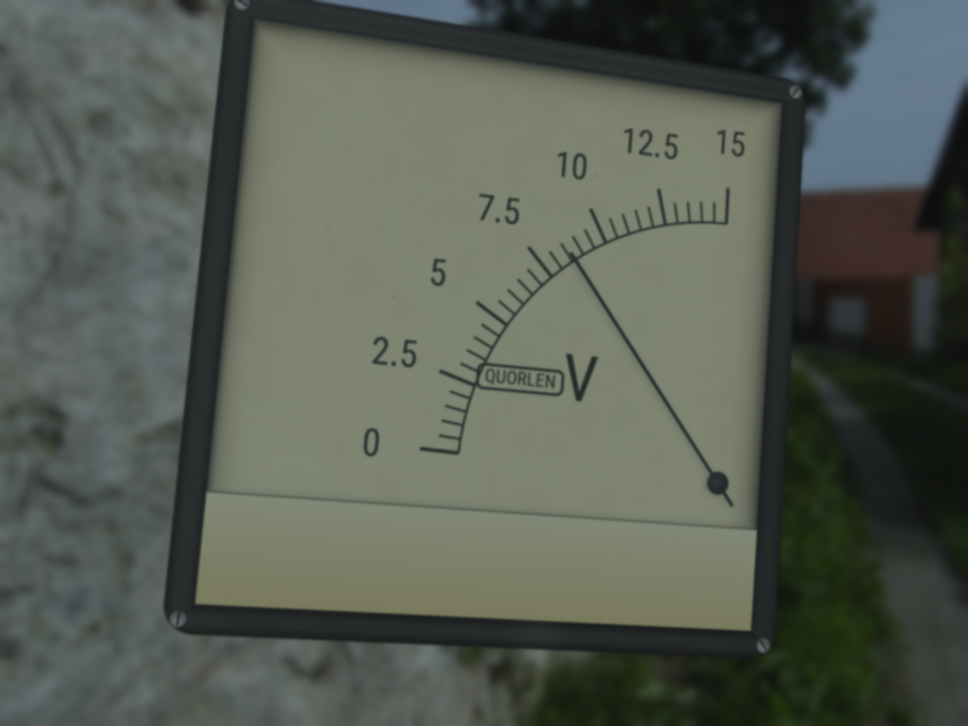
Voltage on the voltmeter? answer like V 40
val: V 8.5
